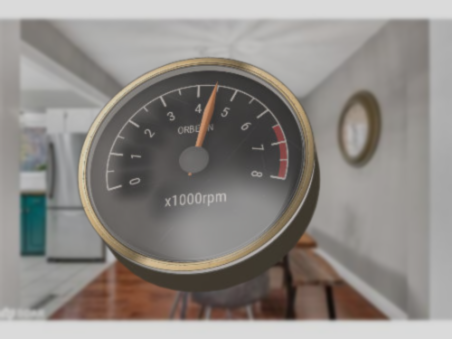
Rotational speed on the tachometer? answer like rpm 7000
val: rpm 4500
